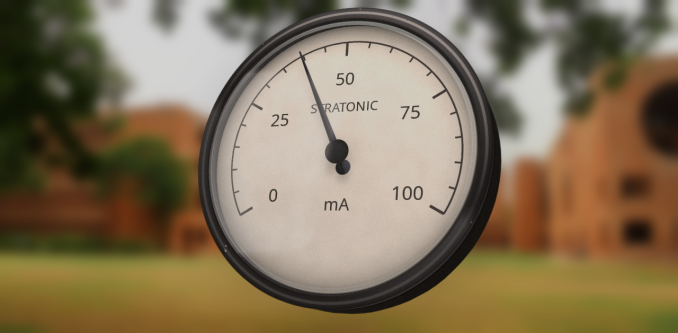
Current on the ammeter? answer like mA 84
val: mA 40
